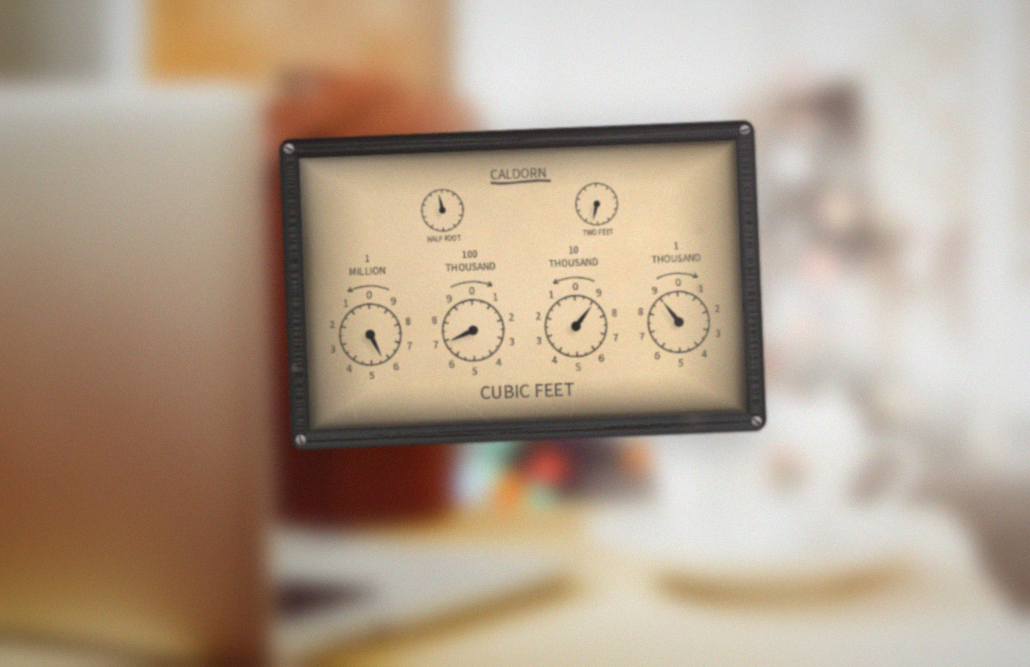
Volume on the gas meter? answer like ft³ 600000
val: ft³ 568900
